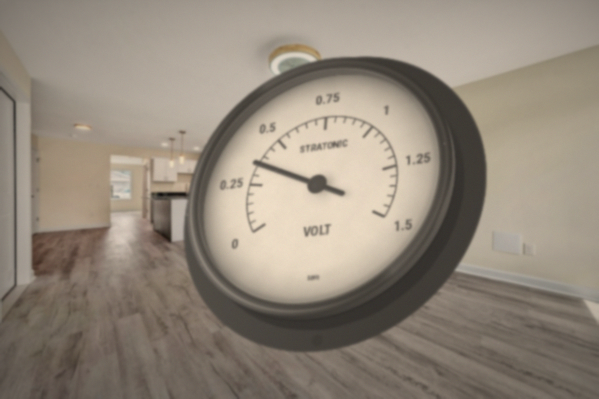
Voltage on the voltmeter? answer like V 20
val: V 0.35
